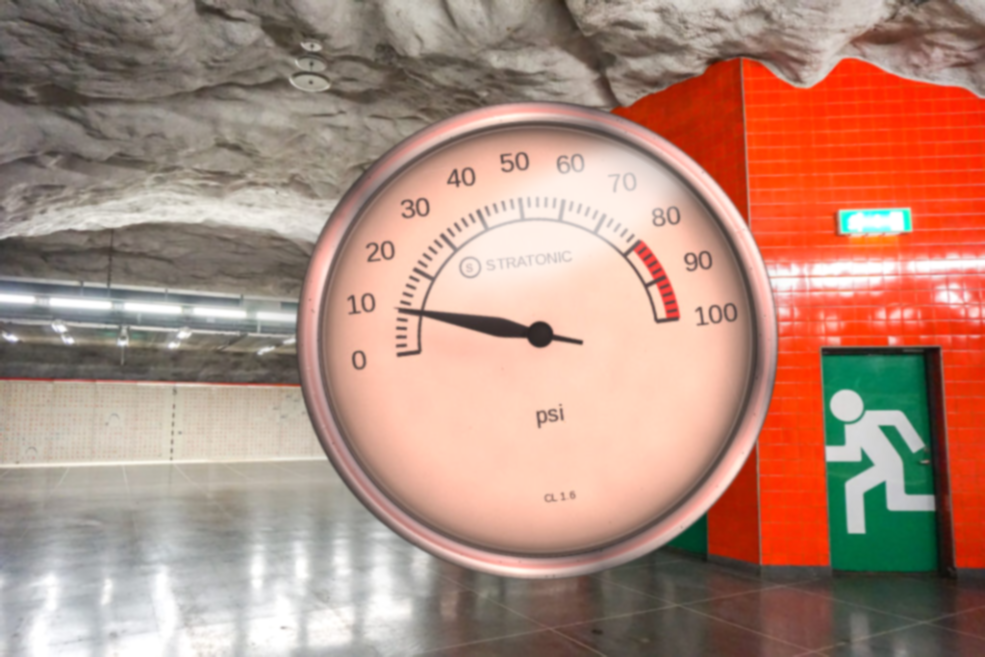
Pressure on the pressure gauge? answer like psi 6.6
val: psi 10
